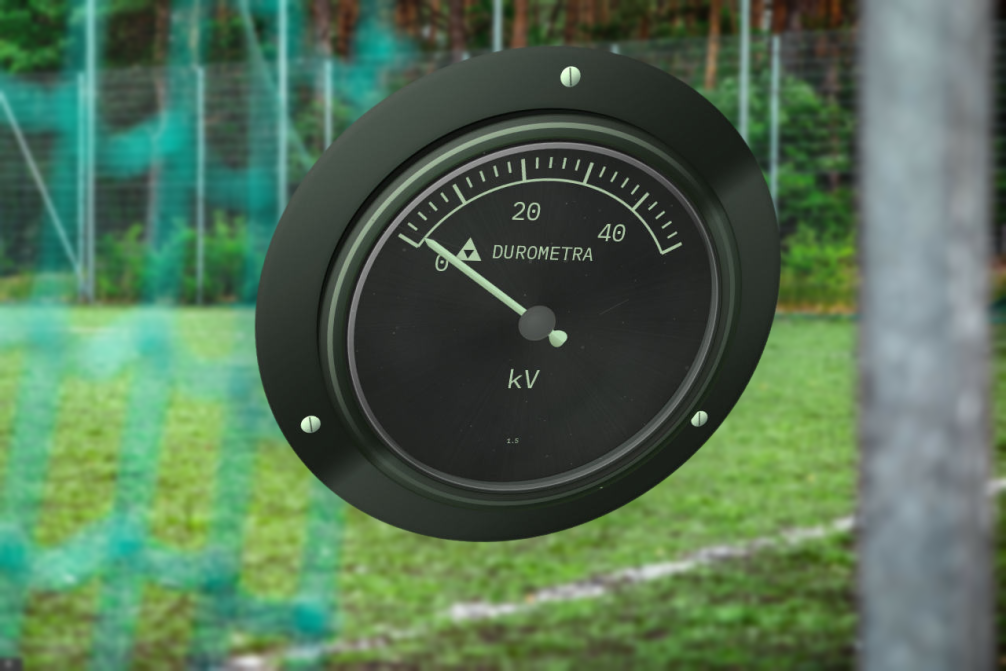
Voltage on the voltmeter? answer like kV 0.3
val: kV 2
